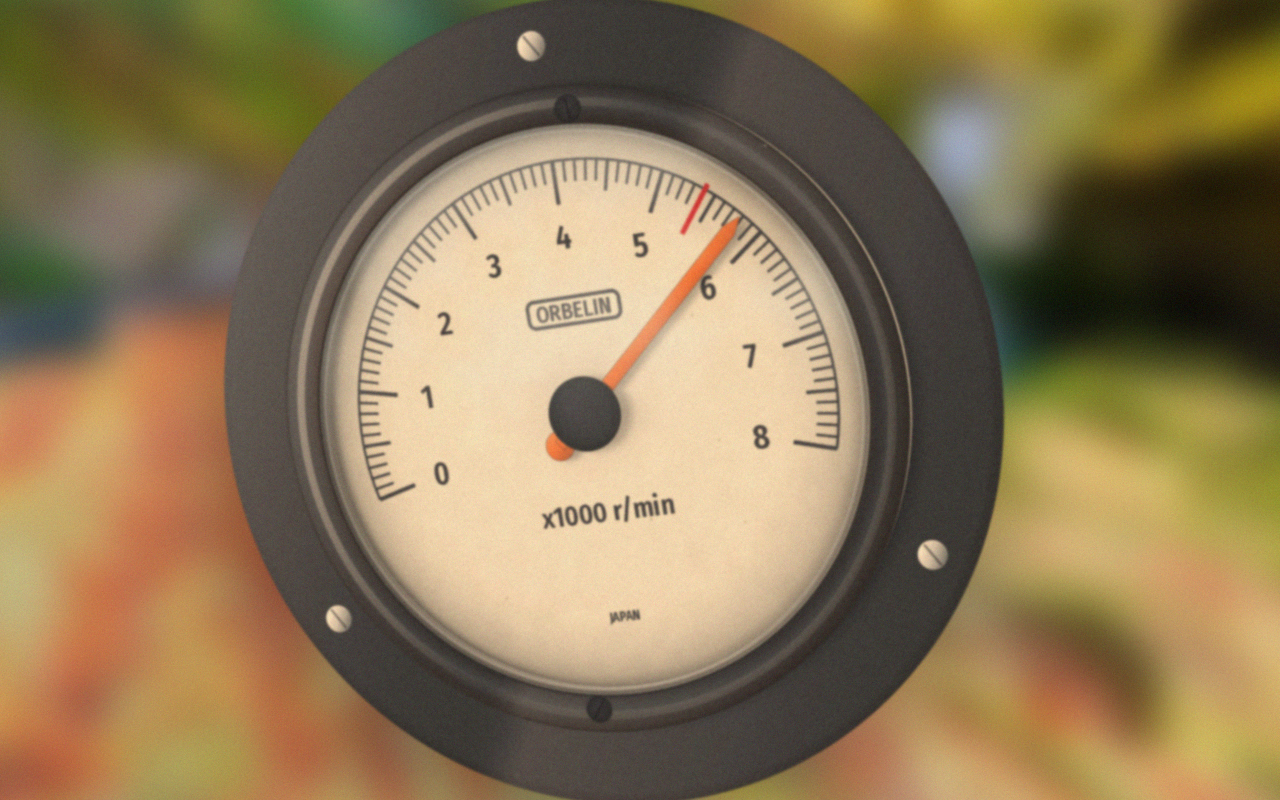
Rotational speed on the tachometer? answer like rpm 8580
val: rpm 5800
